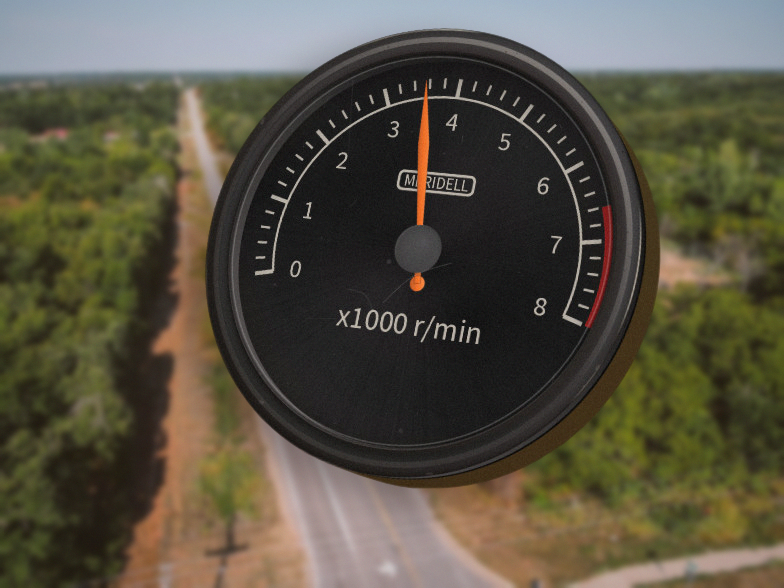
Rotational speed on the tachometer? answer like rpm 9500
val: rpm 3600
